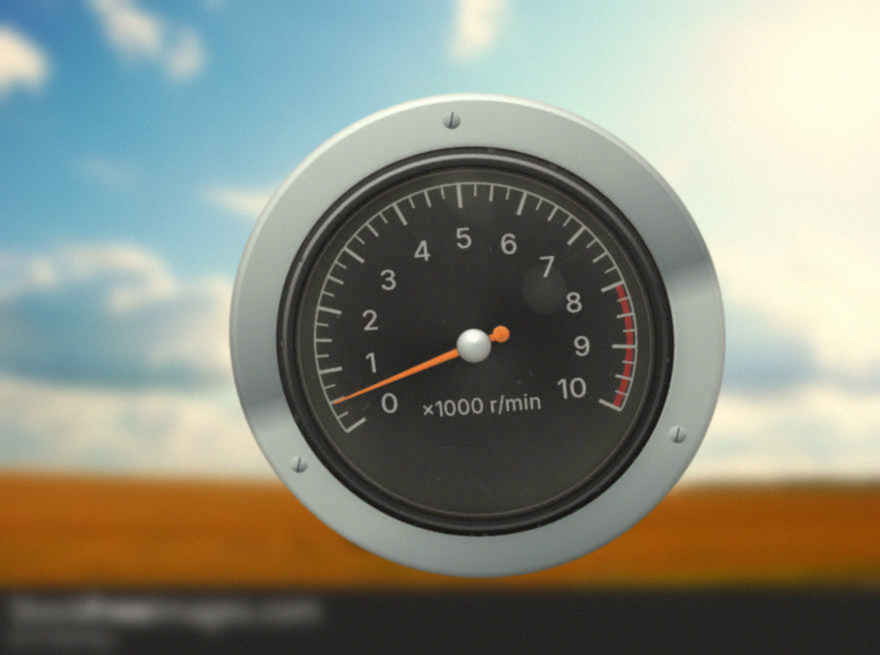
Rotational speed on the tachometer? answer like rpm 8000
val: rpm 500
